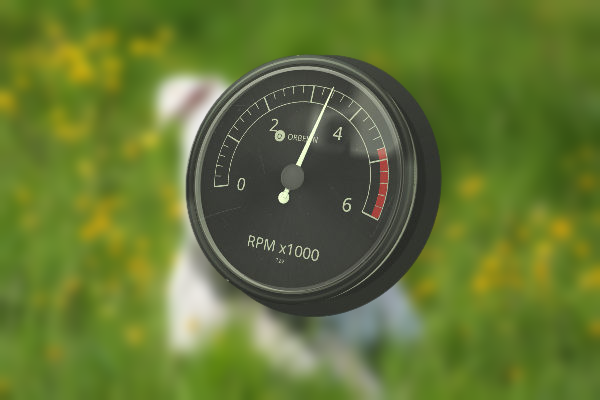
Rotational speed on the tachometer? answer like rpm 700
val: rpm 3400
